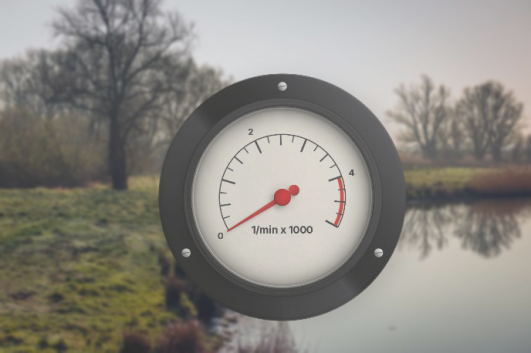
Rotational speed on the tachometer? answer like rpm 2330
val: rpm 0
